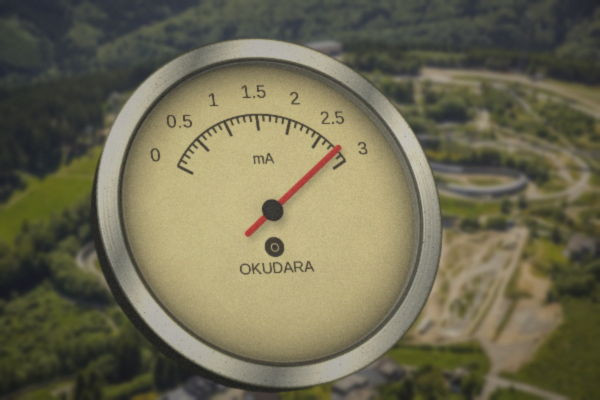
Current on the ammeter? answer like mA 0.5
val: mA 2.8
